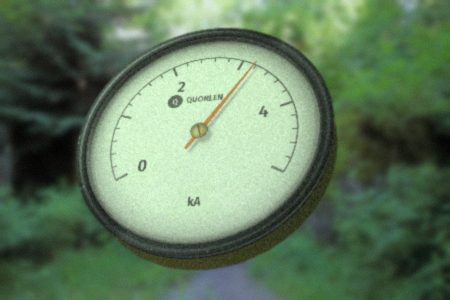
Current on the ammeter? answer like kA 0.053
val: kA 3.2
